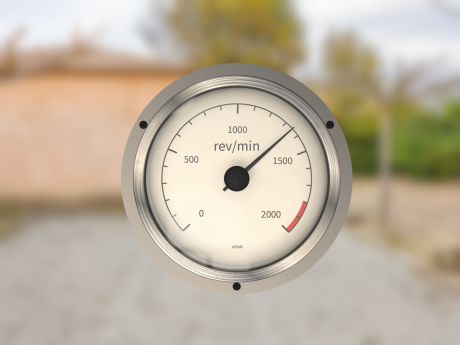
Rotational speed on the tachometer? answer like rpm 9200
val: rpm 1350
